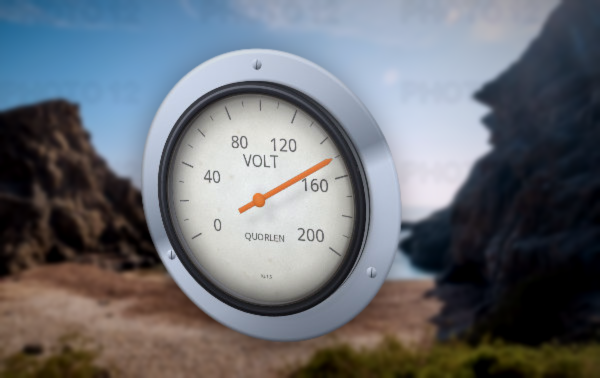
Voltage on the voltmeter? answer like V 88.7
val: V 150
